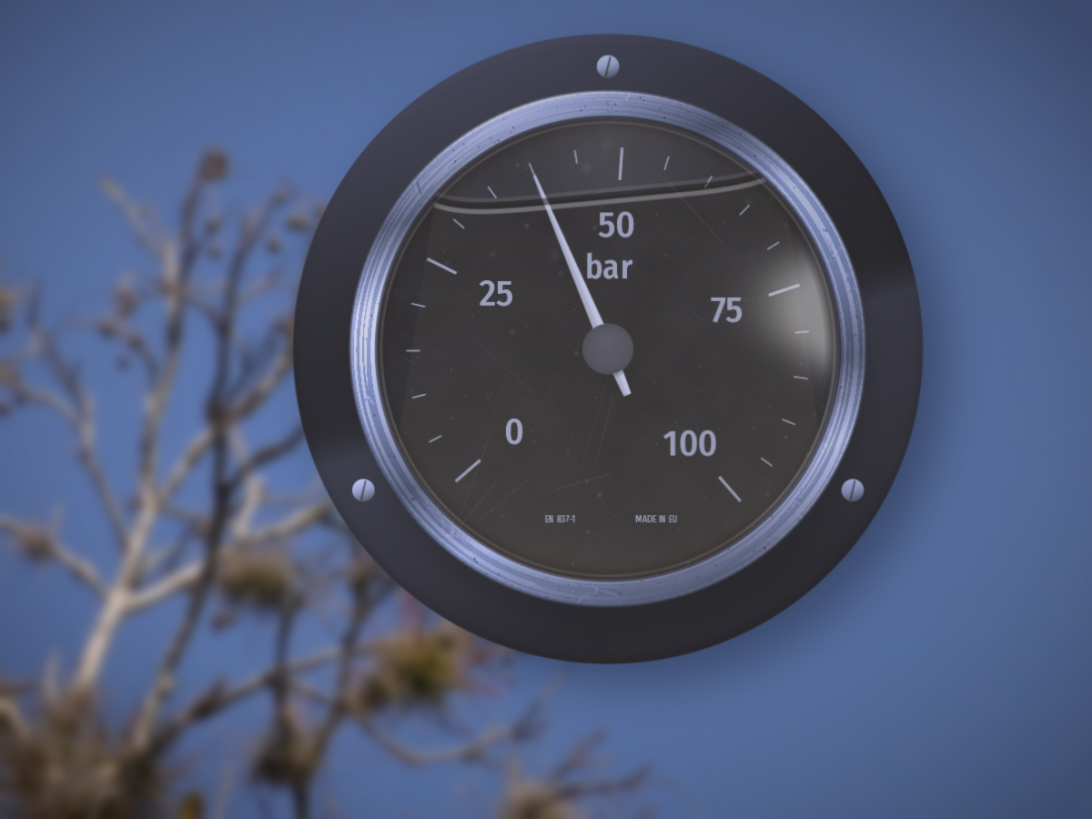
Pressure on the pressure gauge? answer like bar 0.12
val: bar 40
